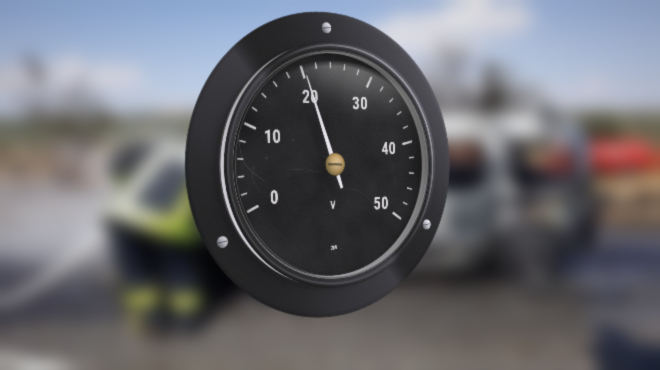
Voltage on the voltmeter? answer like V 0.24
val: V 20
